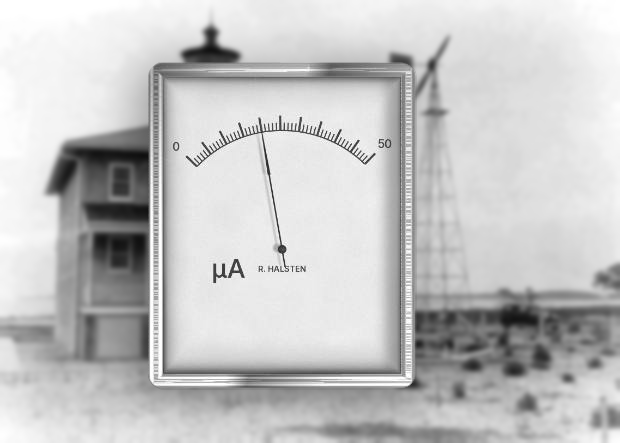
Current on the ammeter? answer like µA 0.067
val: µA 20
